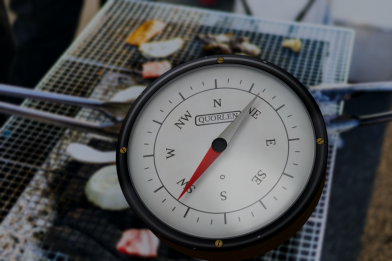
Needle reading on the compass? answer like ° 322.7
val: ° 220
